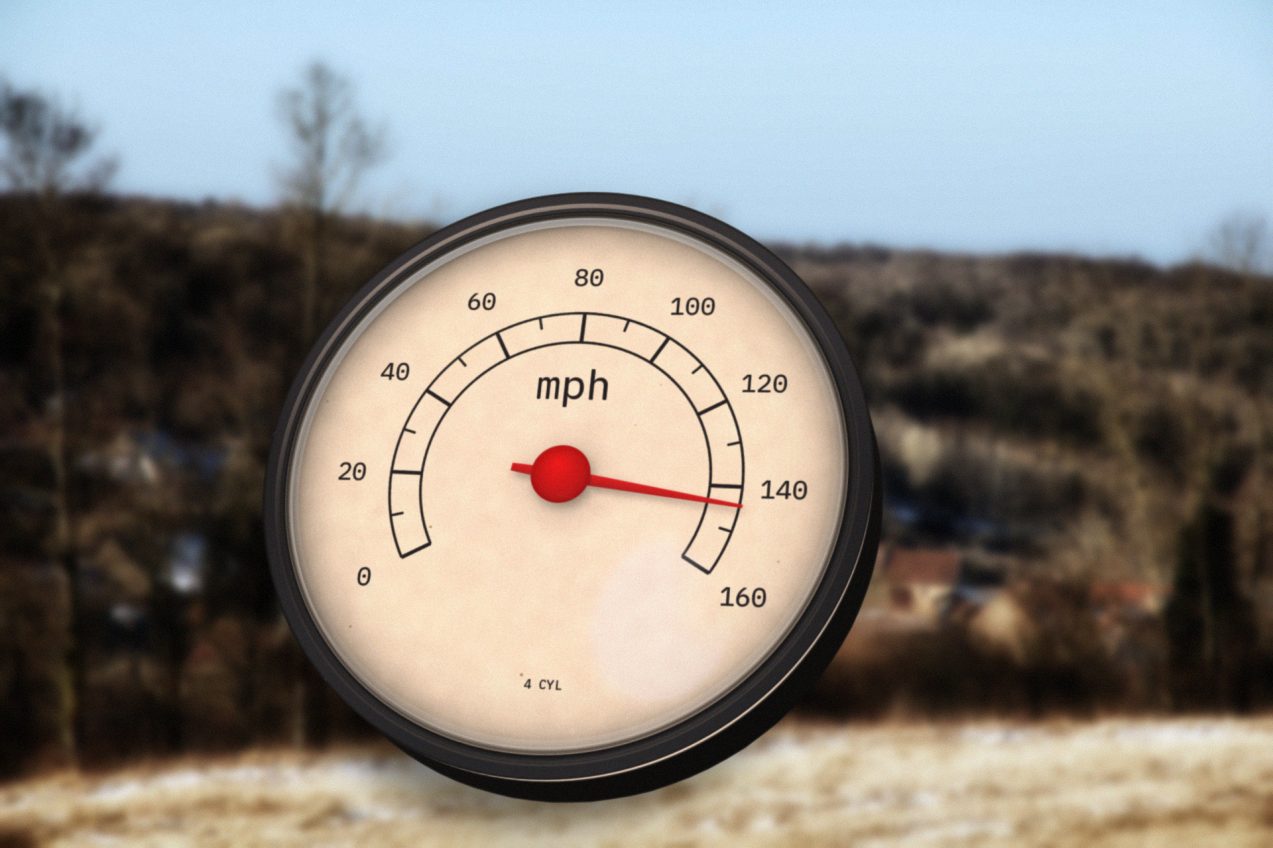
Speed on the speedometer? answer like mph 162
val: mph 145
